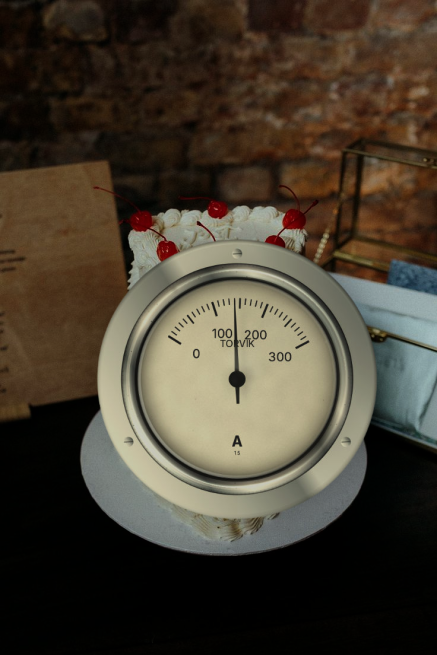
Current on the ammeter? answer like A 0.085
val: A 140
